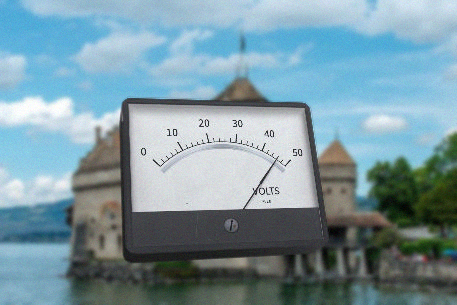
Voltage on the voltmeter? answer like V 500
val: V 46
